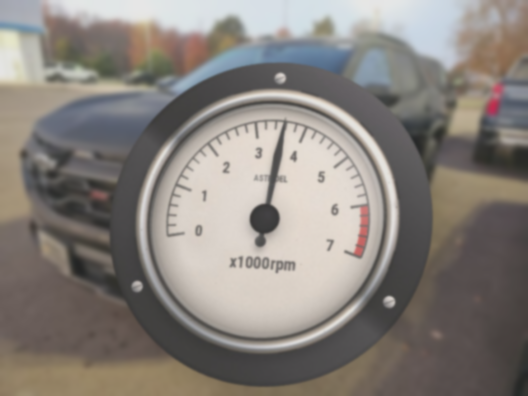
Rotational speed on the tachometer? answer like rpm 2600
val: rpm 3600
